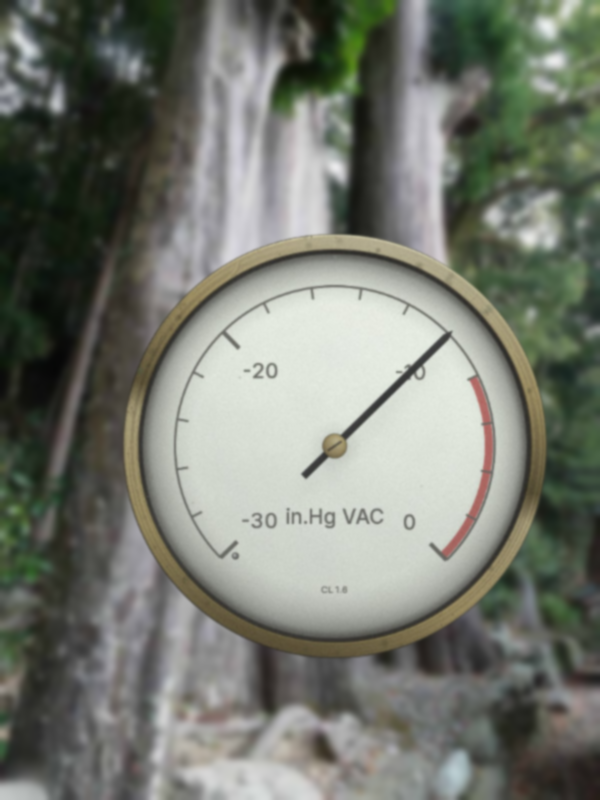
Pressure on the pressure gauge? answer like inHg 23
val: inHg -10
